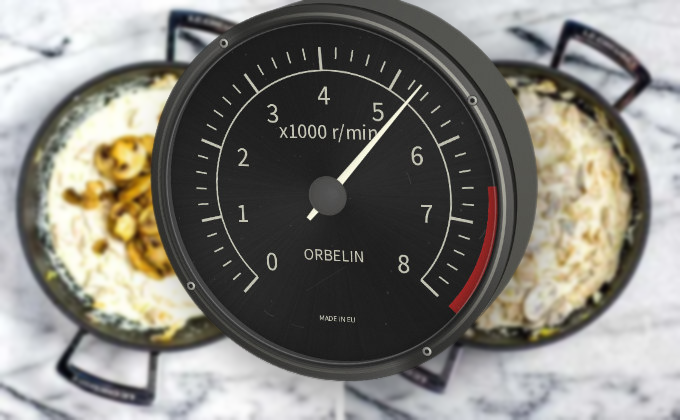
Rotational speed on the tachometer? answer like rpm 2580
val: rpm 5300
